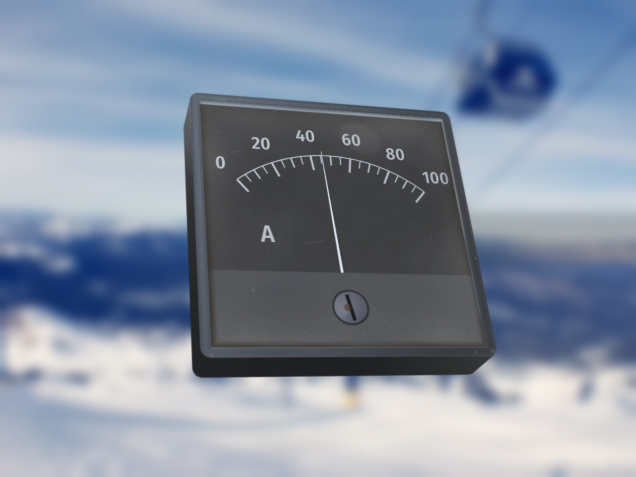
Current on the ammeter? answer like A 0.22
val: A 45
